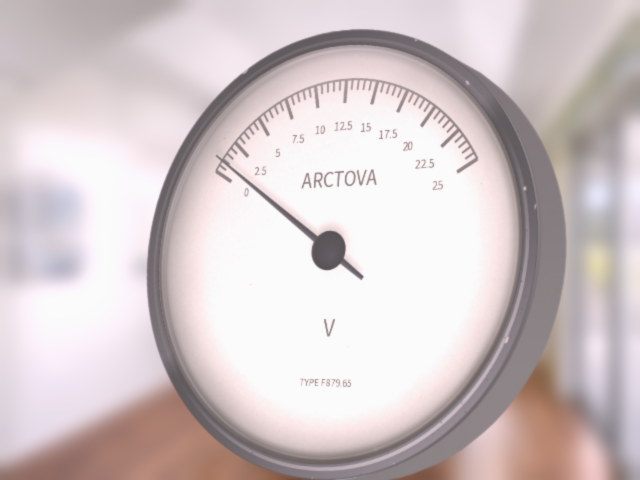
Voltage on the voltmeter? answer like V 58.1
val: V 1
